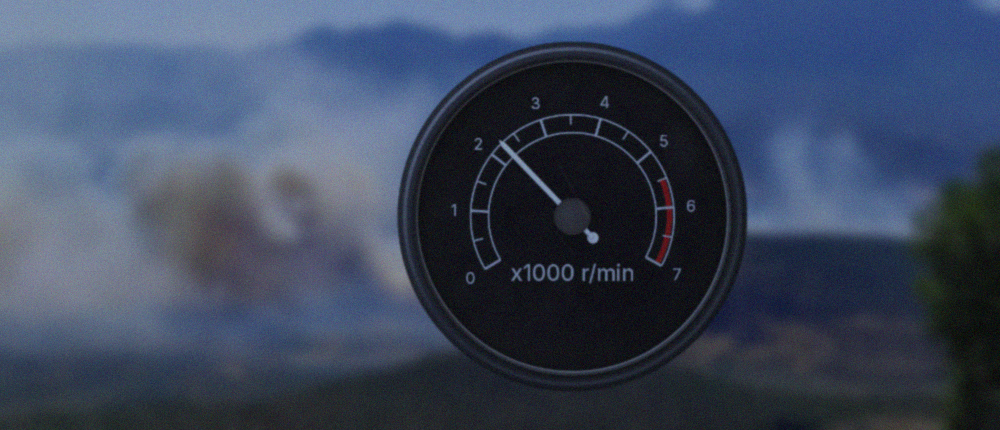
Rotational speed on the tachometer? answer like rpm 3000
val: rpm 2250
